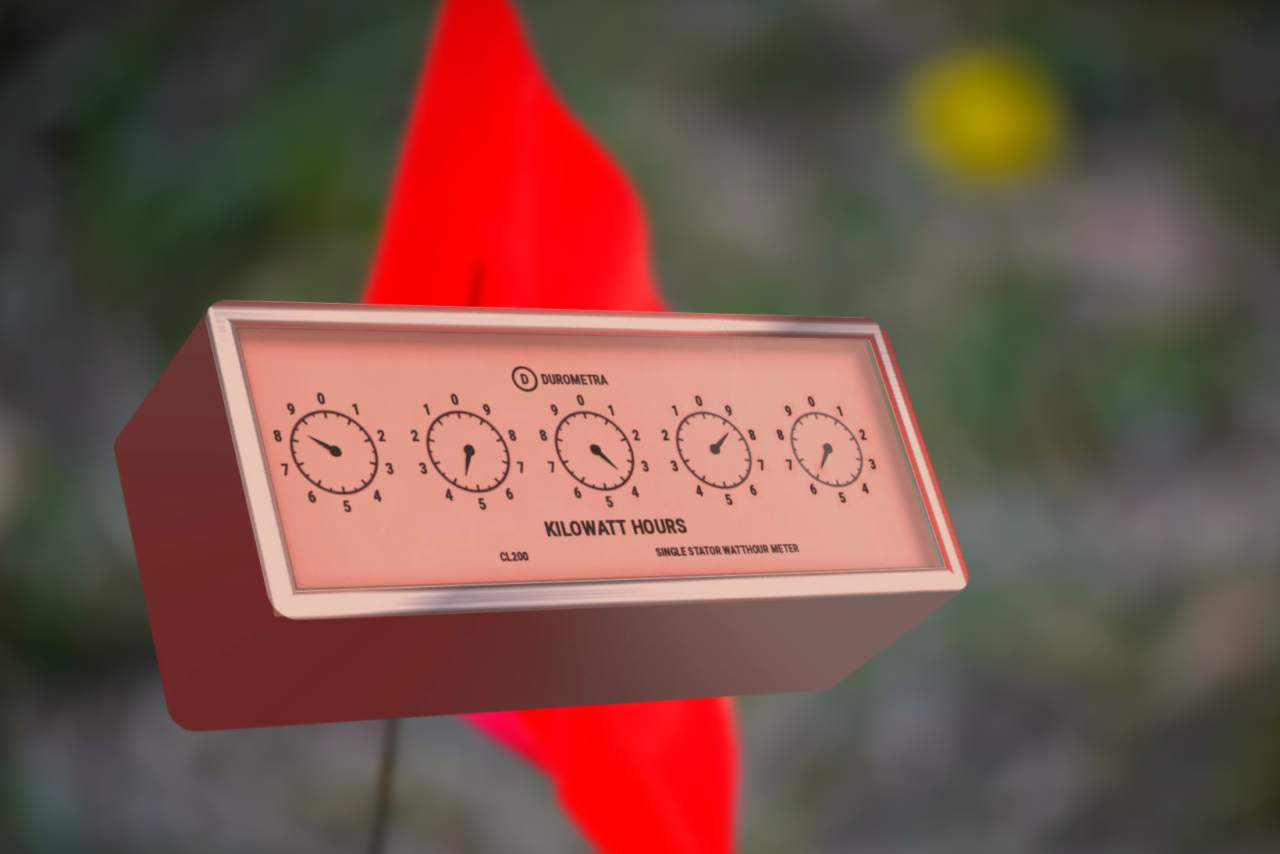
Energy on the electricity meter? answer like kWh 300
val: kWh 84386
